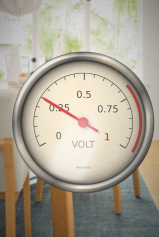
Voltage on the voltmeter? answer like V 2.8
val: V 0.25
